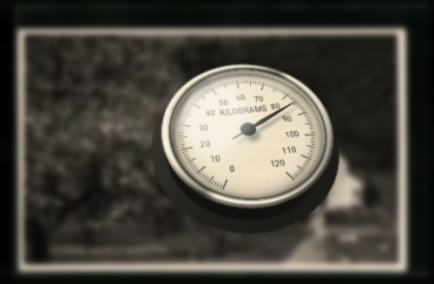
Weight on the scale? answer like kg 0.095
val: kg 85
